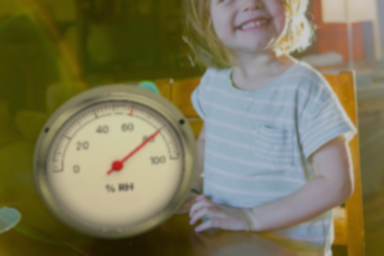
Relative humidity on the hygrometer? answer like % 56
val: % 80
